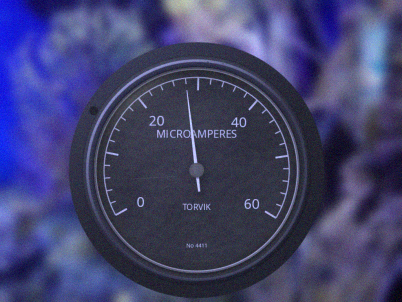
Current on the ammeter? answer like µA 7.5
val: µA 28
